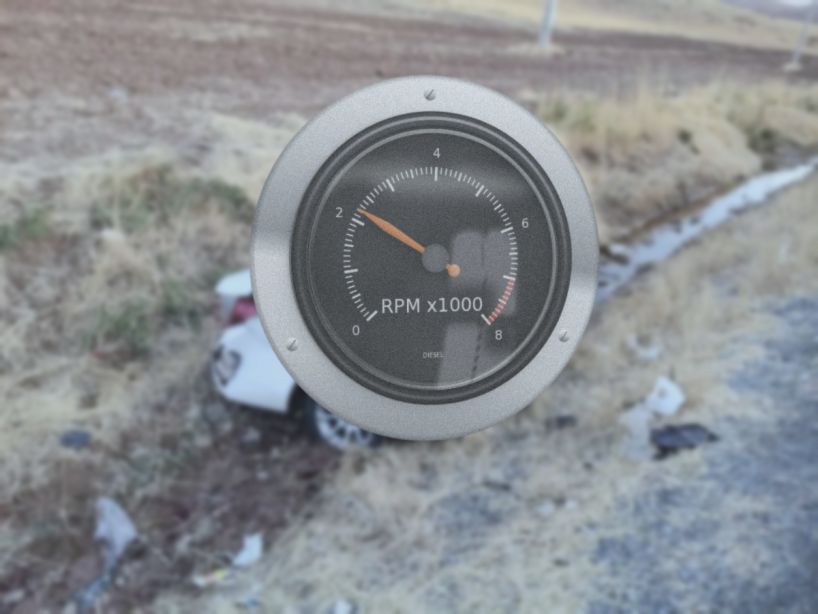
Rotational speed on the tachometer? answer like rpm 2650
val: rpm 2200
